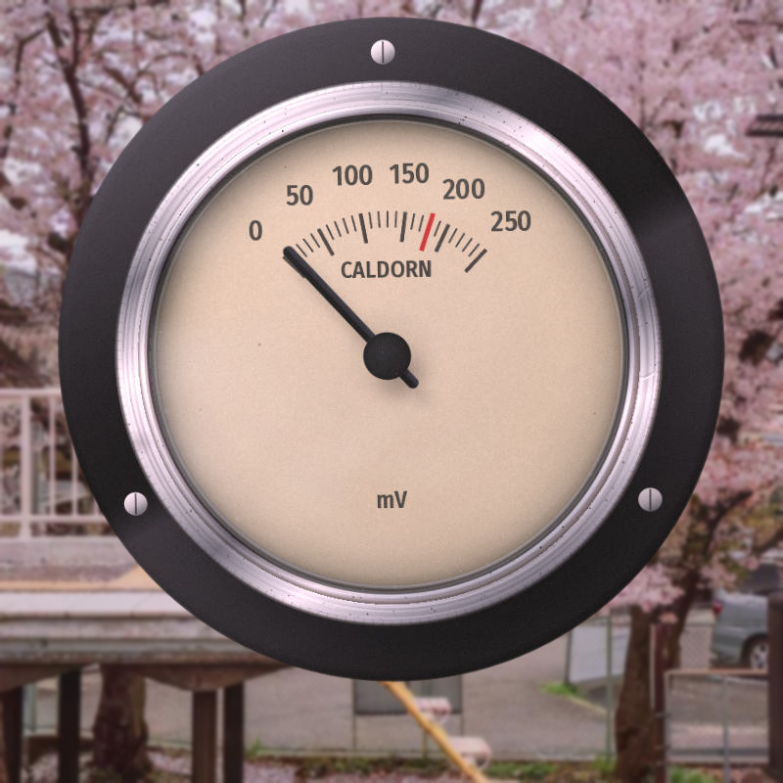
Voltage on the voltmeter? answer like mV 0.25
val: mV 10
